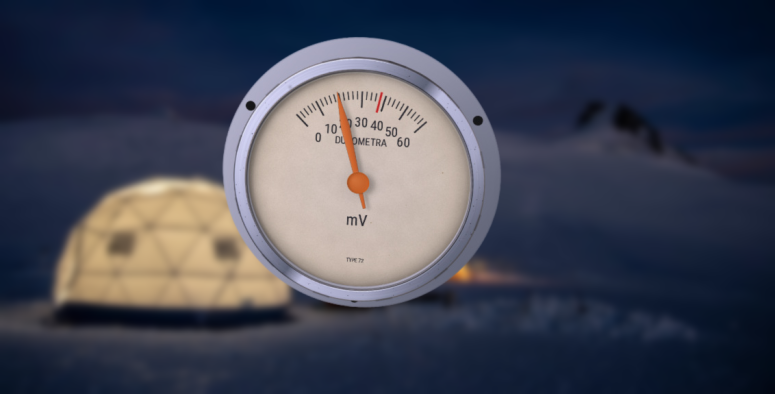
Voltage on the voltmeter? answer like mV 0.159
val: mV 20
